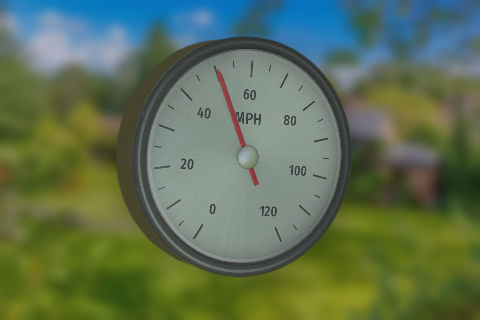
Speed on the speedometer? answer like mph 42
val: mph 50
